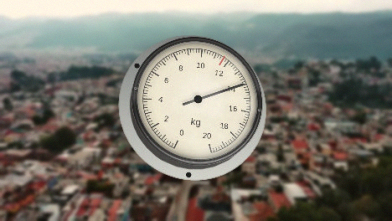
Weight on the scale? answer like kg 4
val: kg 14
